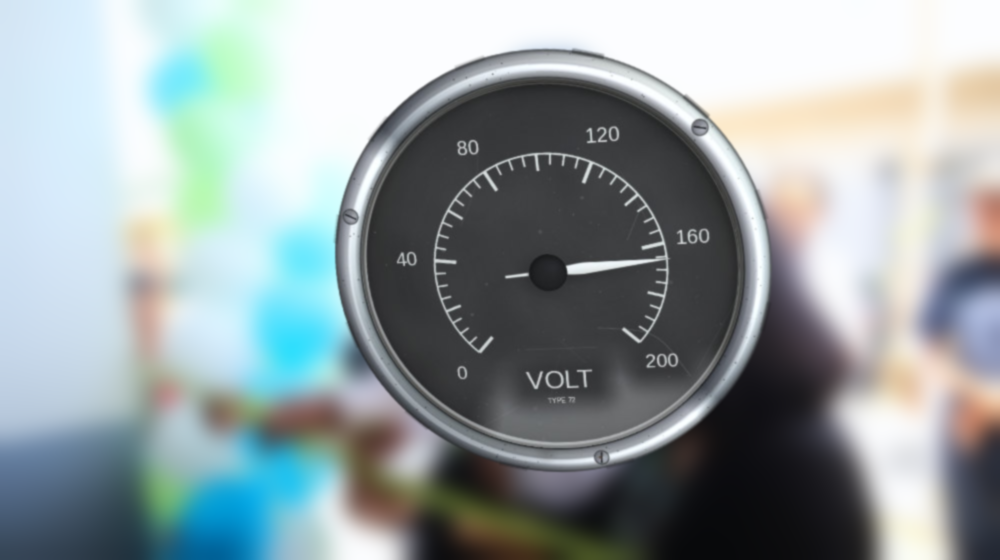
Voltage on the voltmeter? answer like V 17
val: V 165
